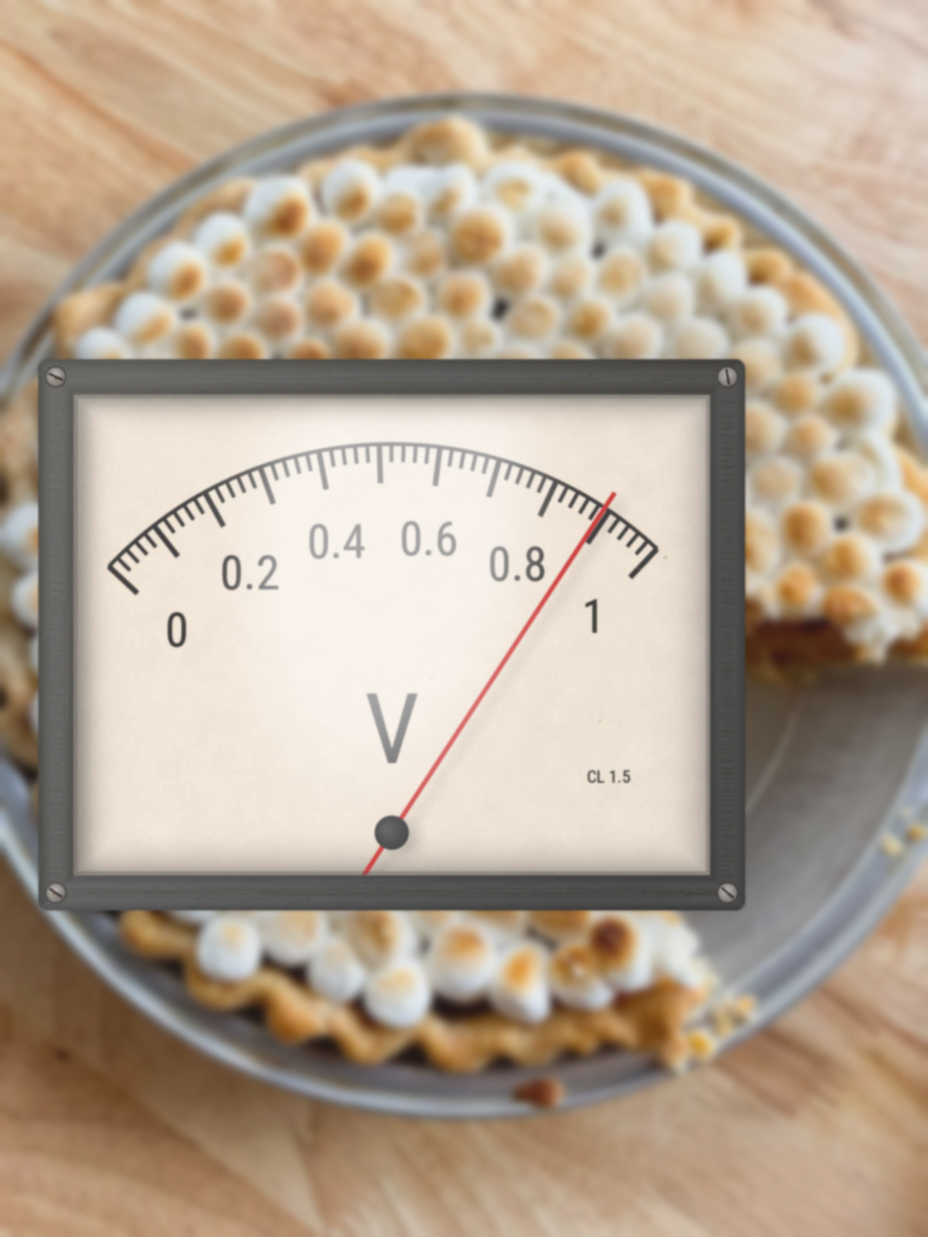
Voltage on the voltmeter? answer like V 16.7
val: V 0.89
